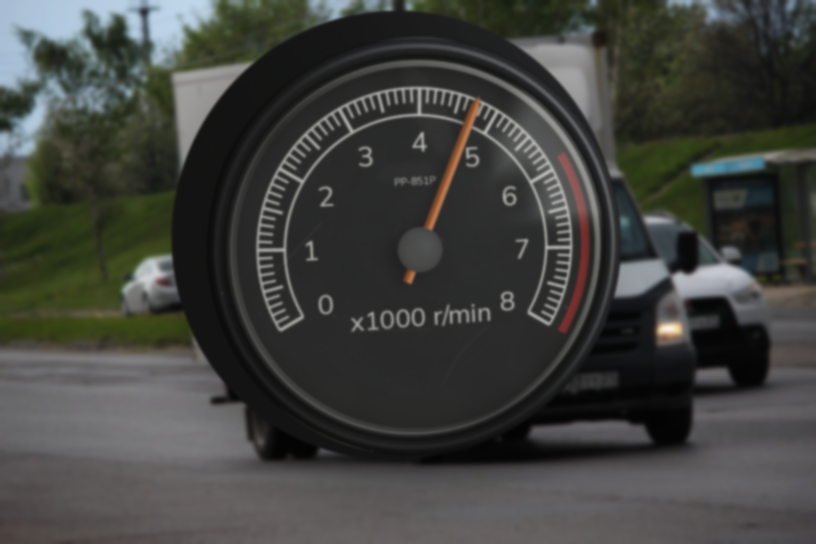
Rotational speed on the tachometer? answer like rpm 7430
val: rpm 4700
